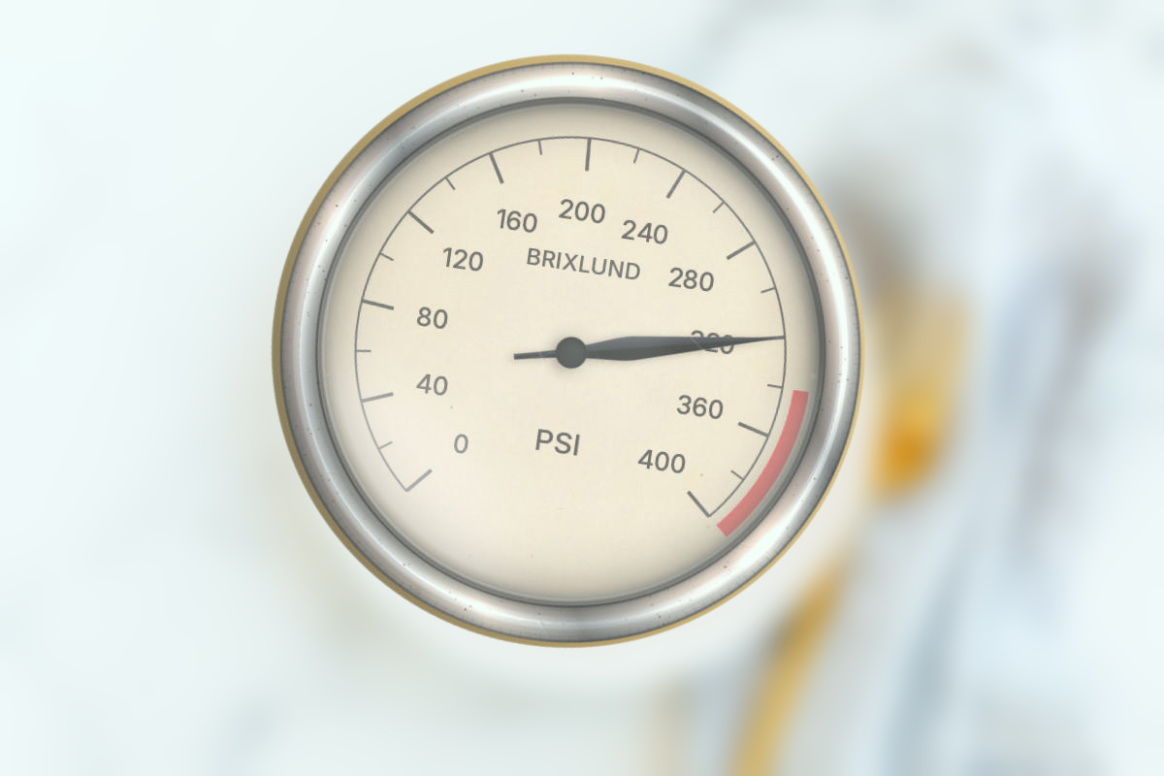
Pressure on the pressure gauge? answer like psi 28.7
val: psi 320
